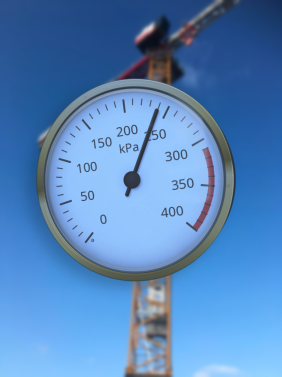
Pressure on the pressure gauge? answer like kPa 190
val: kPa 240
